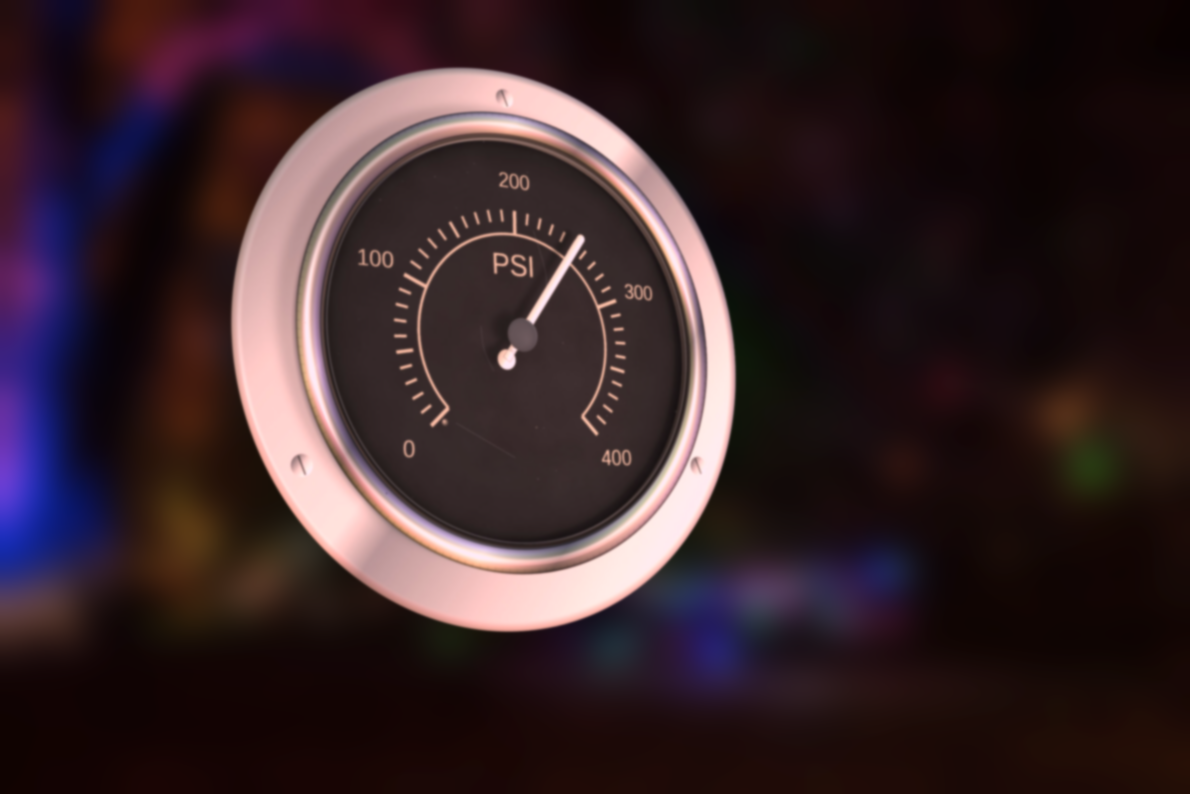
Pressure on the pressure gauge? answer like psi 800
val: psi 250
